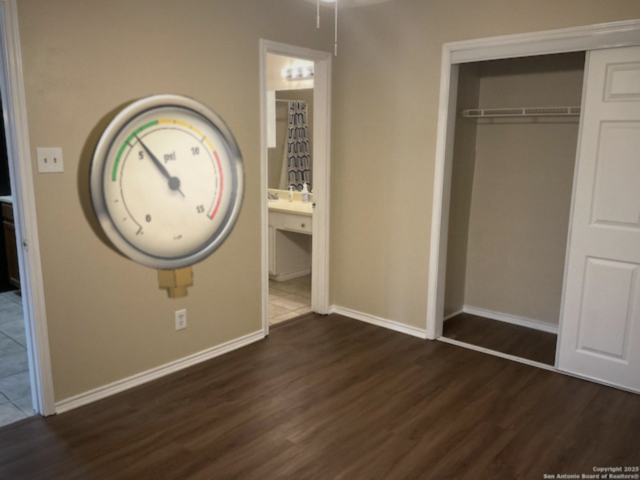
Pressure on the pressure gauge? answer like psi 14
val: psi 5.5
